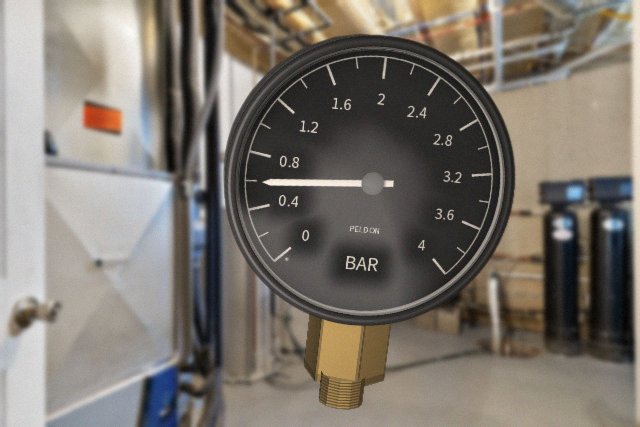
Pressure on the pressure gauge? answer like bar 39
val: bar 0.6
